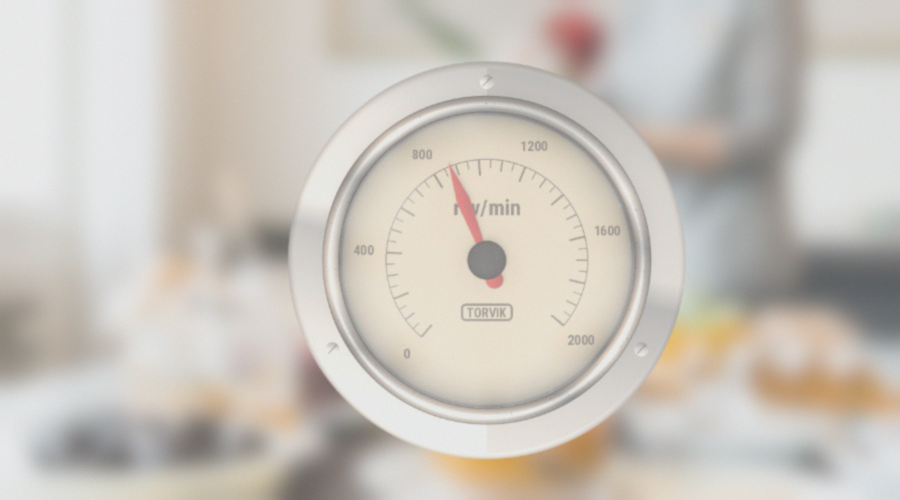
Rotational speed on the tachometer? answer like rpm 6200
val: rpm 875
